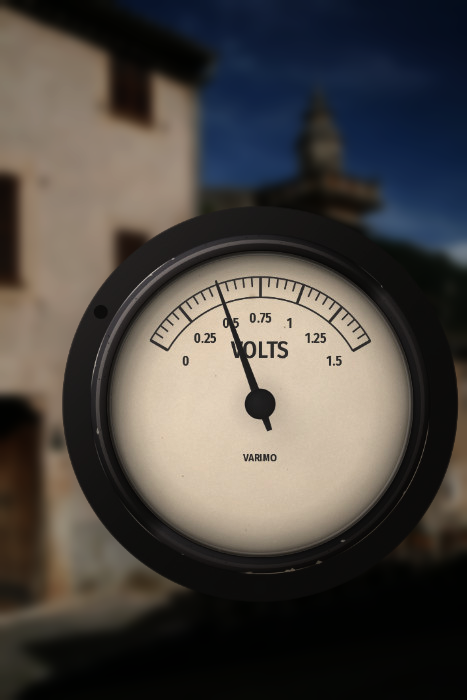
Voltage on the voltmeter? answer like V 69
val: V 0.5
